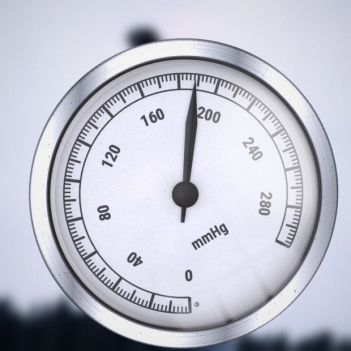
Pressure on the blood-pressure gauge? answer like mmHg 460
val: mmHg 188
